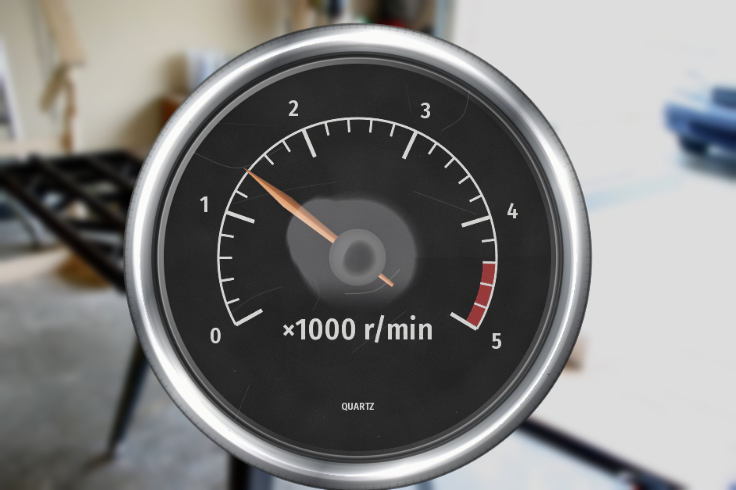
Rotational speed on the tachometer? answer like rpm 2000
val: rpm 1400
